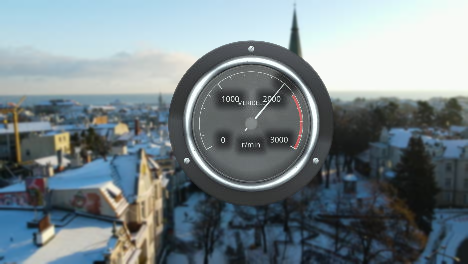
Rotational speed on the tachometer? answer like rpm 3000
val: rpm 2000
